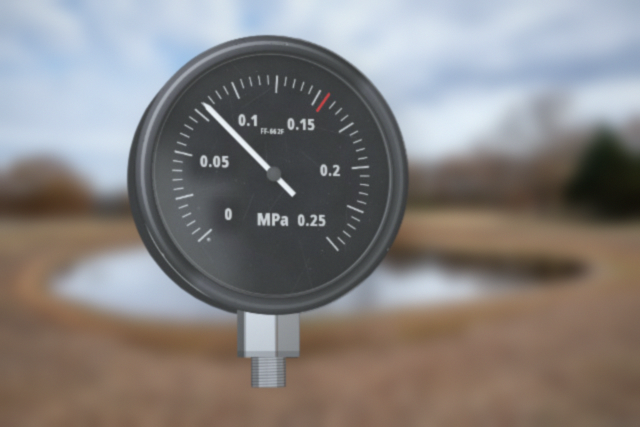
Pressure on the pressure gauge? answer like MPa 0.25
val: MPa 0.08
